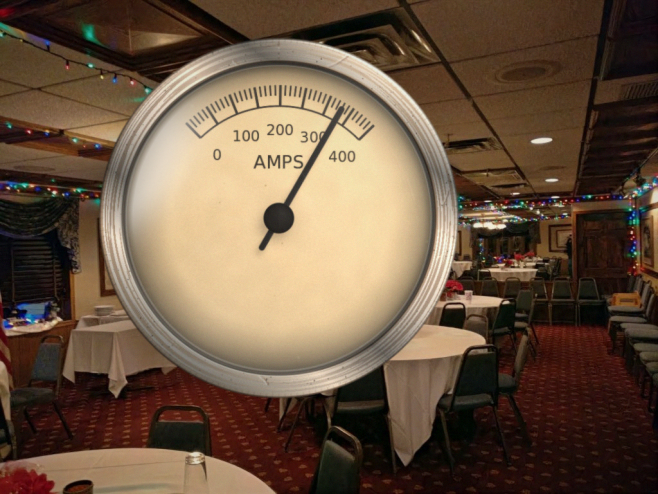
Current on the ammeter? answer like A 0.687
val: A 330
